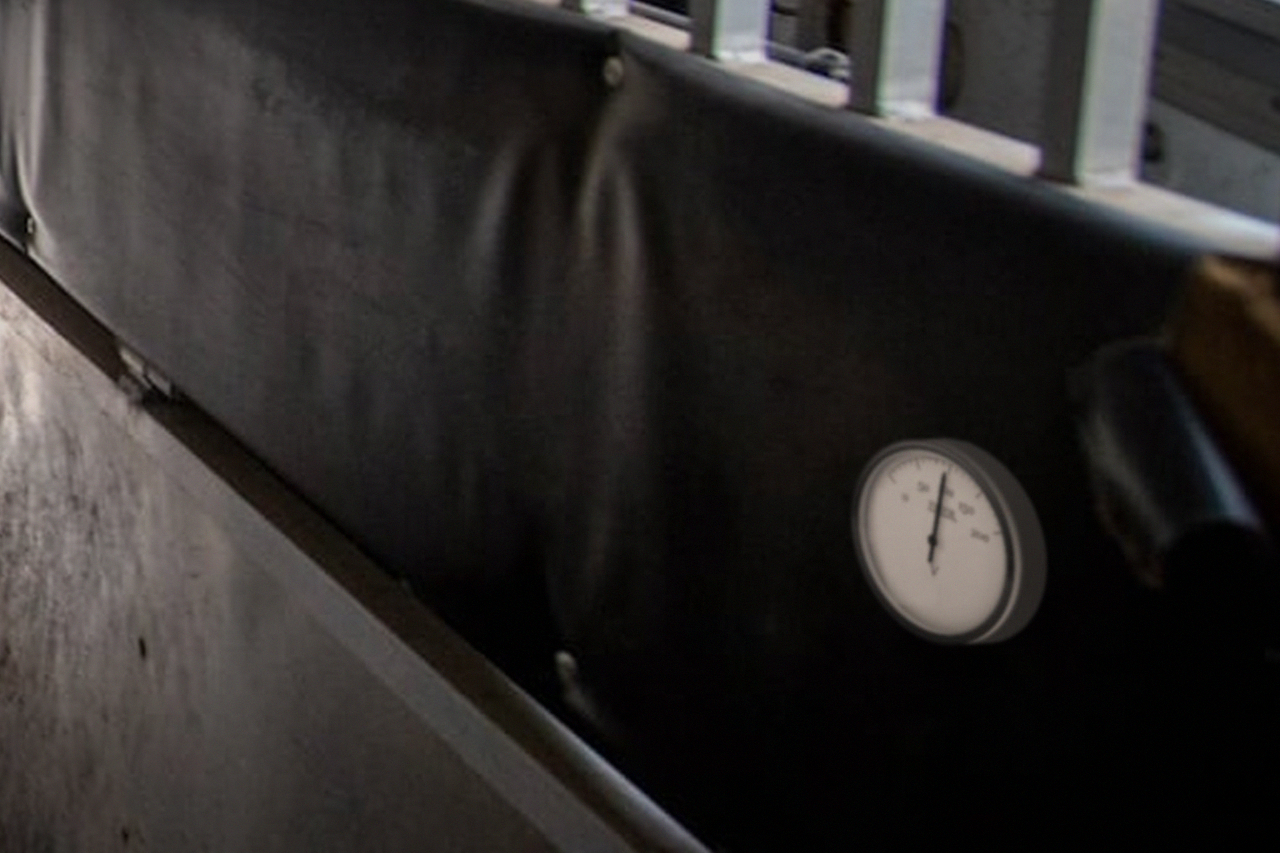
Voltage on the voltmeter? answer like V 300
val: V 100
